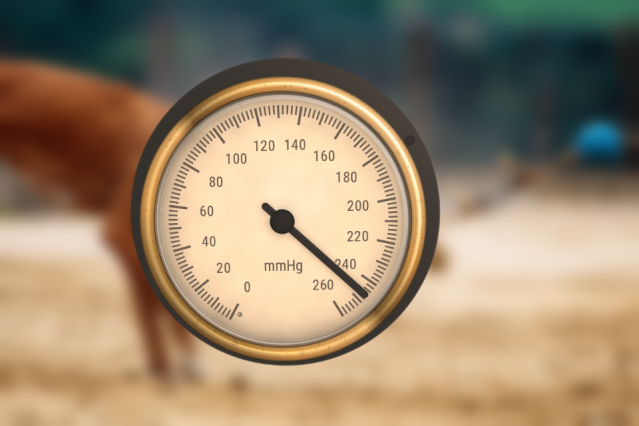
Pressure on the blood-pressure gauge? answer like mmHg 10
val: mmHg 246
